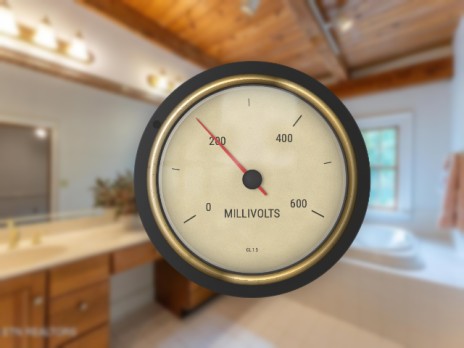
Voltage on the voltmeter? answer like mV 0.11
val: mV 200
